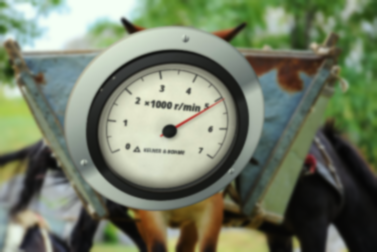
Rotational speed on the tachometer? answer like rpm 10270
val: rpm 5000
